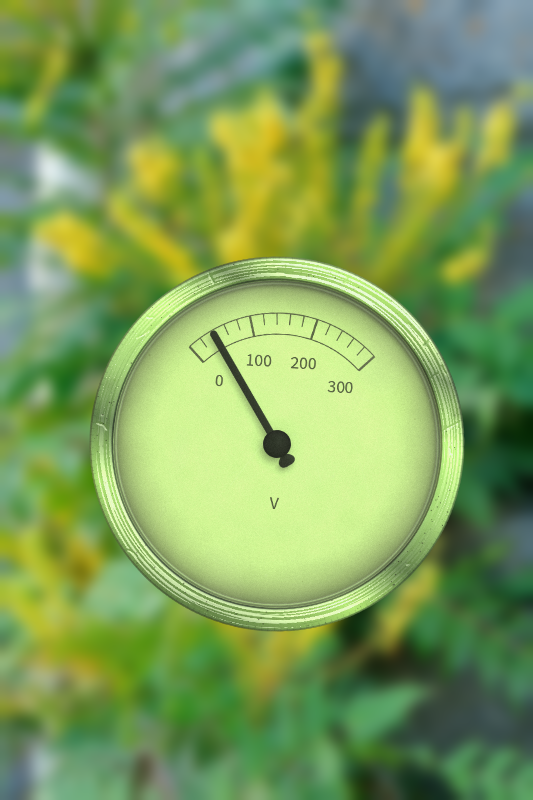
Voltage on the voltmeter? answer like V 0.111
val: V 40
